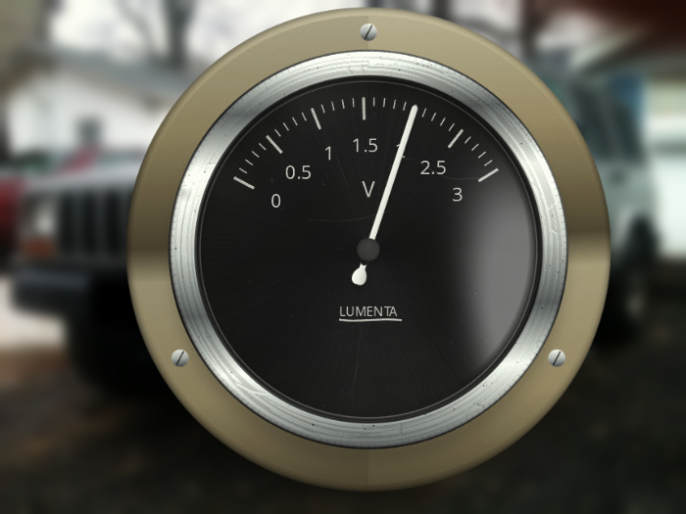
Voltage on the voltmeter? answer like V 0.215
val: V 2
